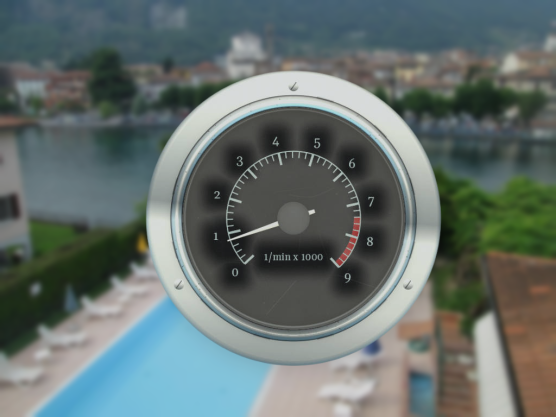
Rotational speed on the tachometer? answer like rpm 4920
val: rpm 800
